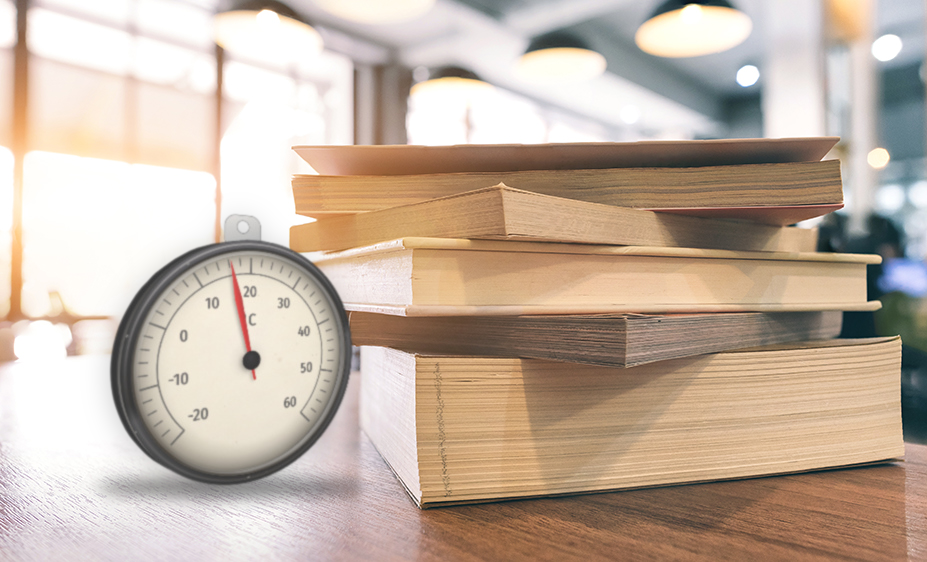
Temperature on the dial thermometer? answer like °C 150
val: °C 16
